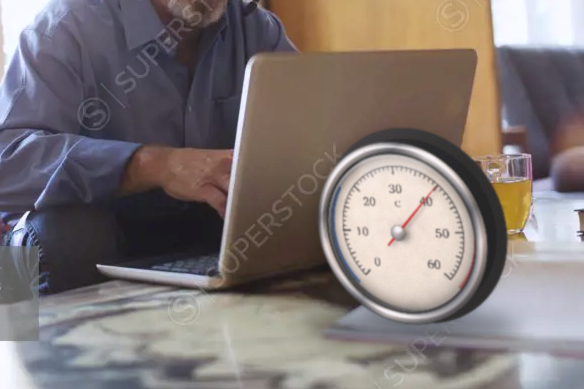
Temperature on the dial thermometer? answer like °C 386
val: °C 40
